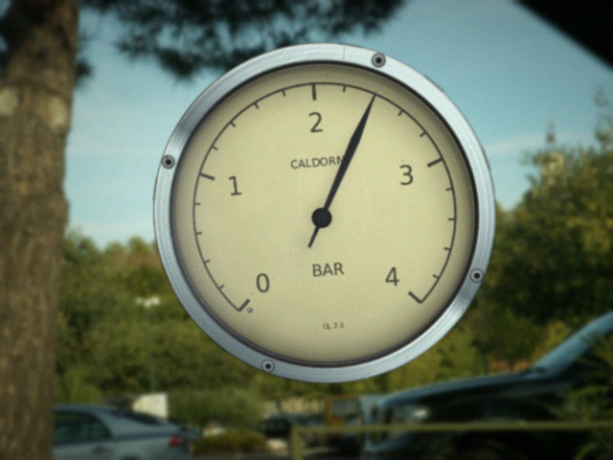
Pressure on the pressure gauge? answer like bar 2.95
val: bar 2.4
